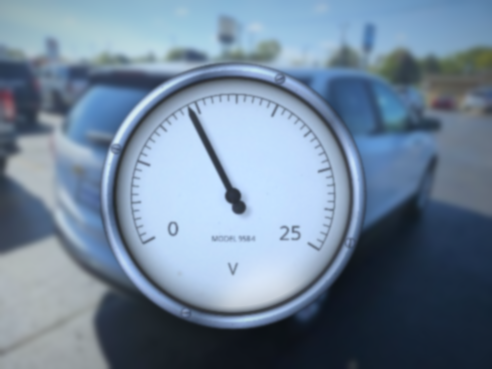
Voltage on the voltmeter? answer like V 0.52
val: V 9.5
